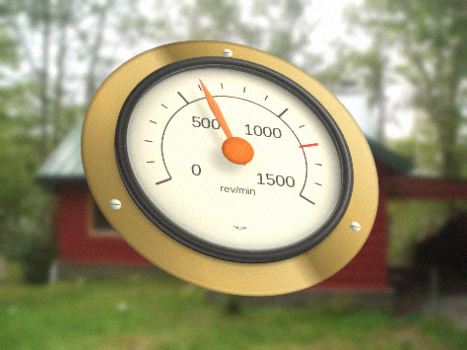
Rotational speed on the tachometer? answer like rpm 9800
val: rpm 600
